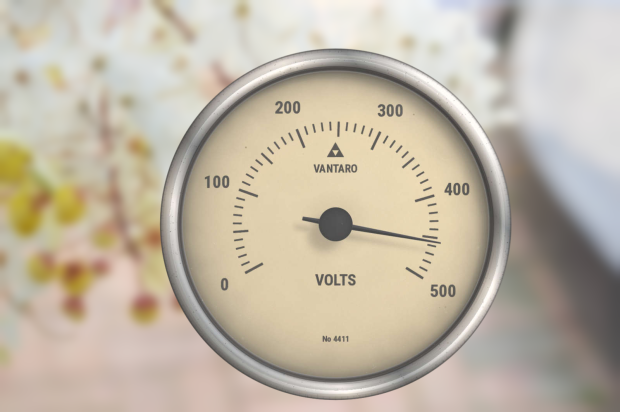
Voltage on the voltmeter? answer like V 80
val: V 455
